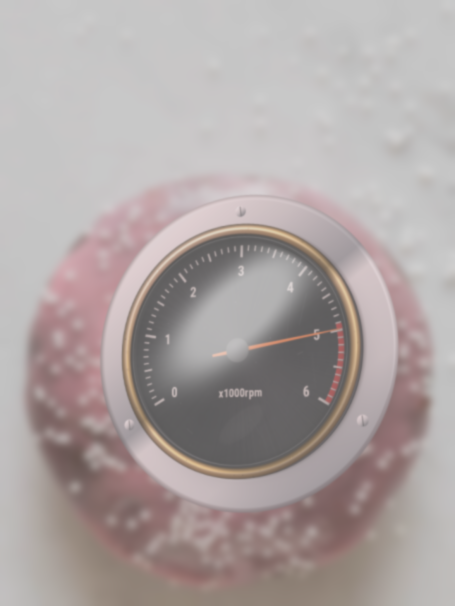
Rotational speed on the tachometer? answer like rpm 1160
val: rpm 5000
